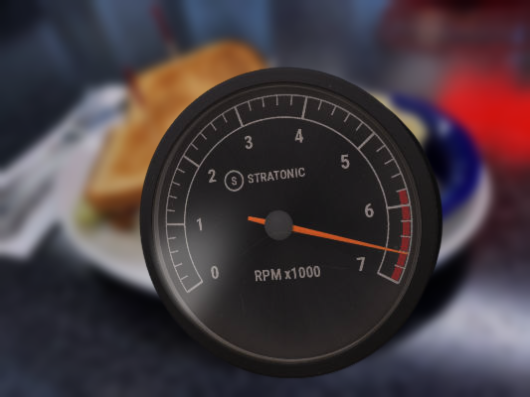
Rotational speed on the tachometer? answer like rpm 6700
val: rpm 6600
